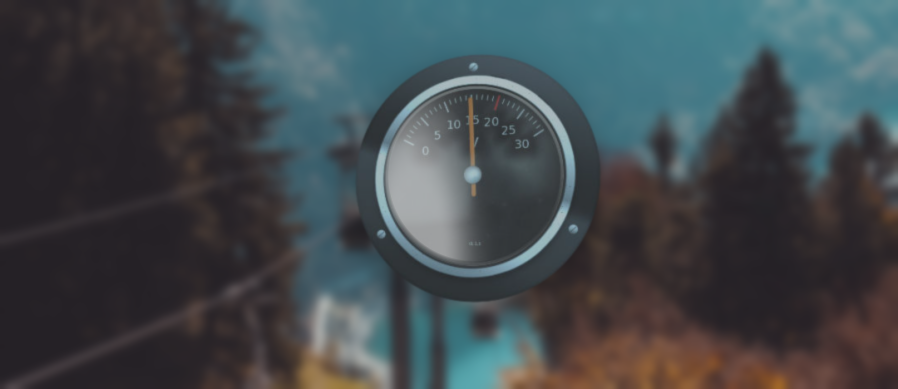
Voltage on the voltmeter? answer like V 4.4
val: V 15
